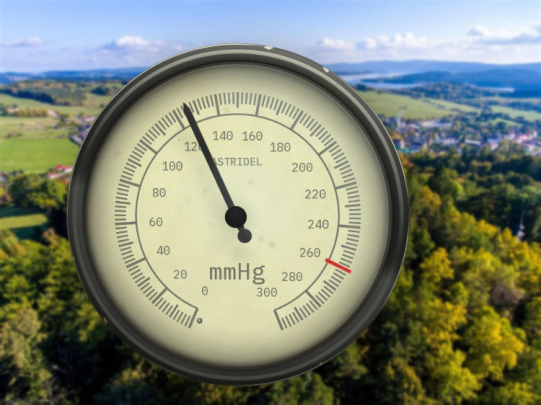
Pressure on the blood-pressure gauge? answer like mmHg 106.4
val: mmHg 126
